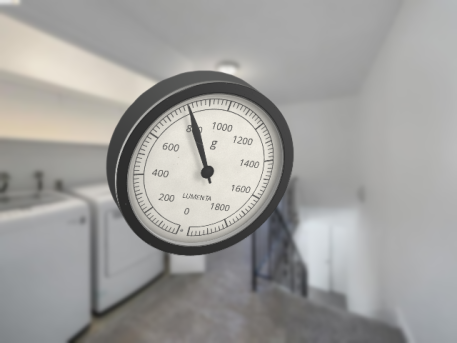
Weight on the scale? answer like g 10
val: g 800
